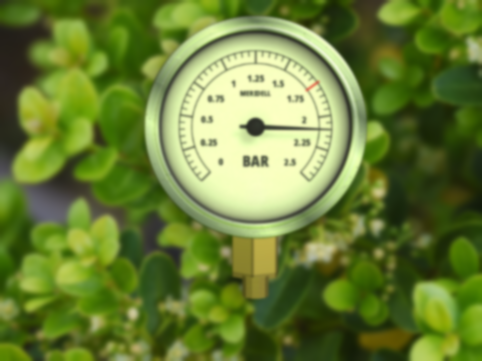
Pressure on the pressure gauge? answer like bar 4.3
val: bar 2.1
